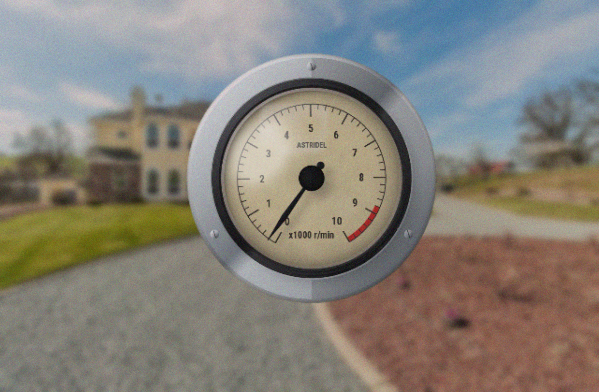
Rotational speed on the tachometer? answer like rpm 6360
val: rpm 200
